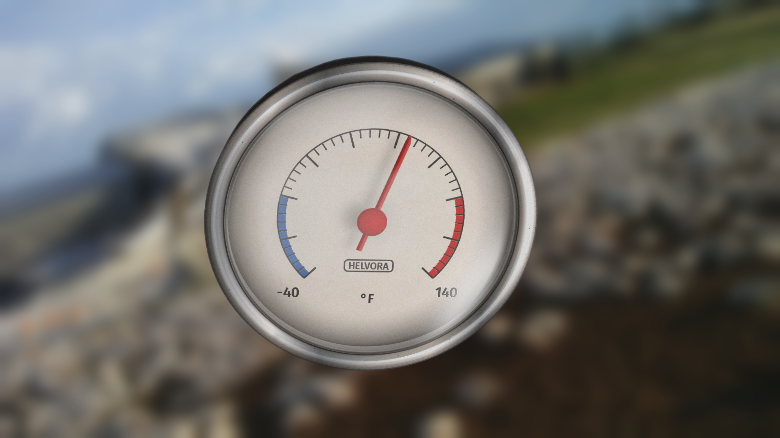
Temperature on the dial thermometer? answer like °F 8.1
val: °F 64
